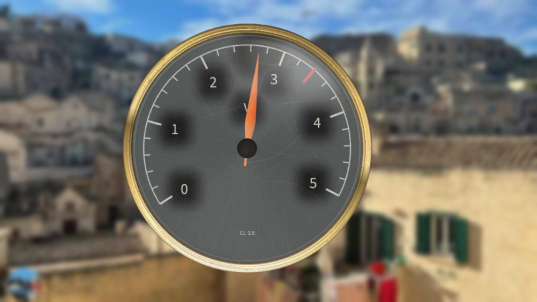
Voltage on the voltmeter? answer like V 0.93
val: V 2.7
